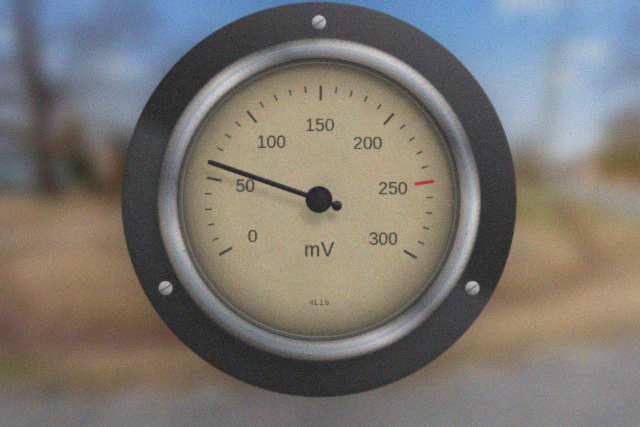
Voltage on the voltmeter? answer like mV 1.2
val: mV 60
